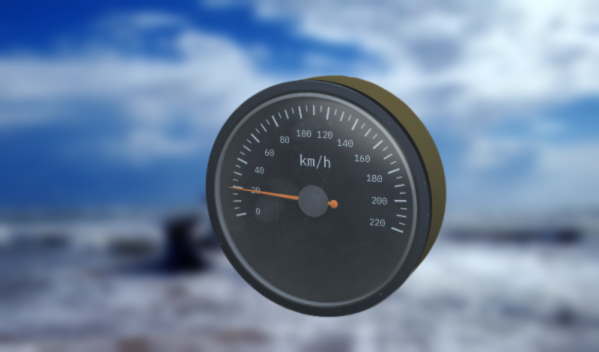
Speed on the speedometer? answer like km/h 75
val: km/h 20
